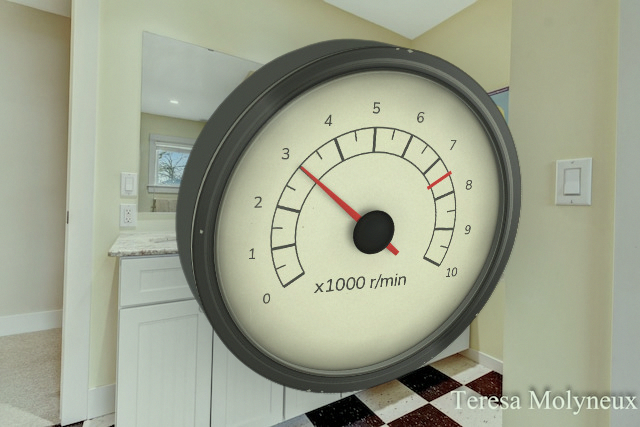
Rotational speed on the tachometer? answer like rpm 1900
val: rpm 3000
